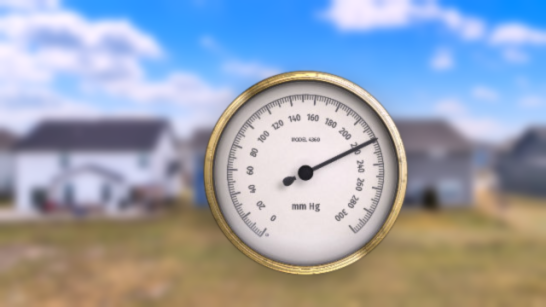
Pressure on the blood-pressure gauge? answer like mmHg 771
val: mmHg 220
